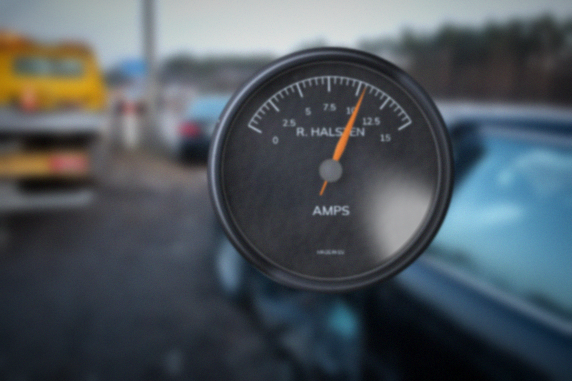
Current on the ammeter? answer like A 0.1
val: A 10.5
